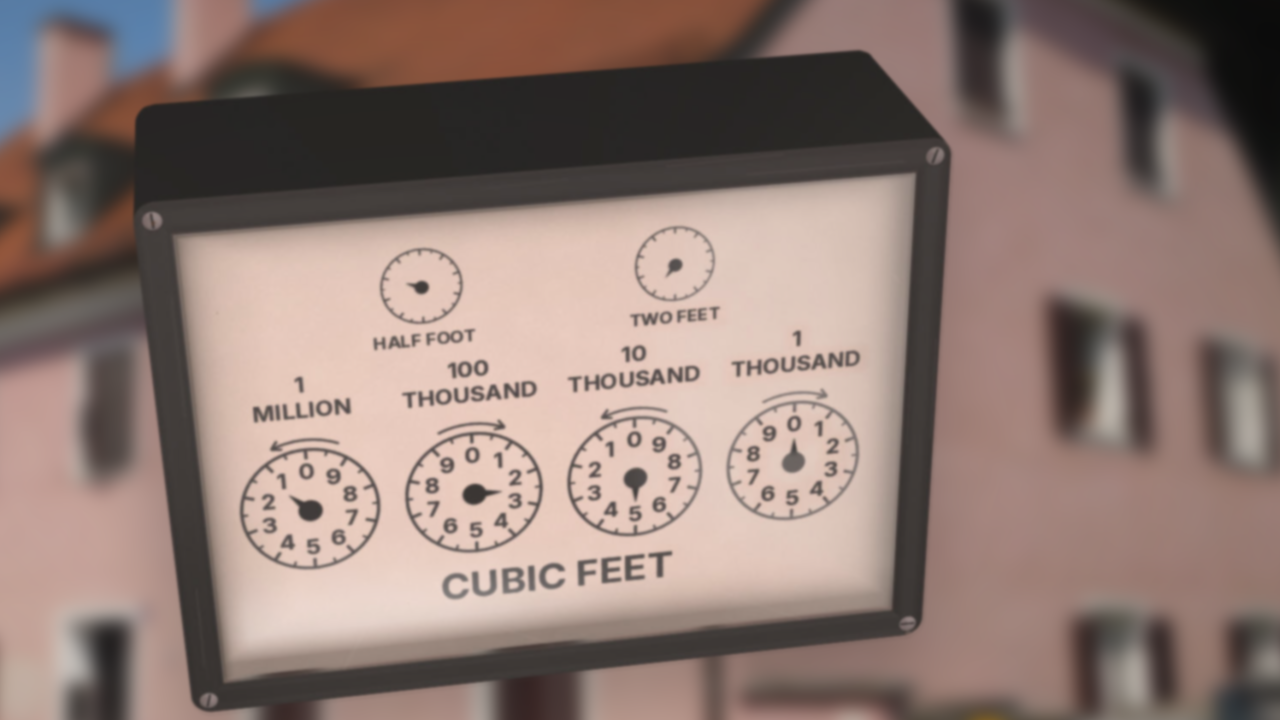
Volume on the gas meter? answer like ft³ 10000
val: ft³ 125000
